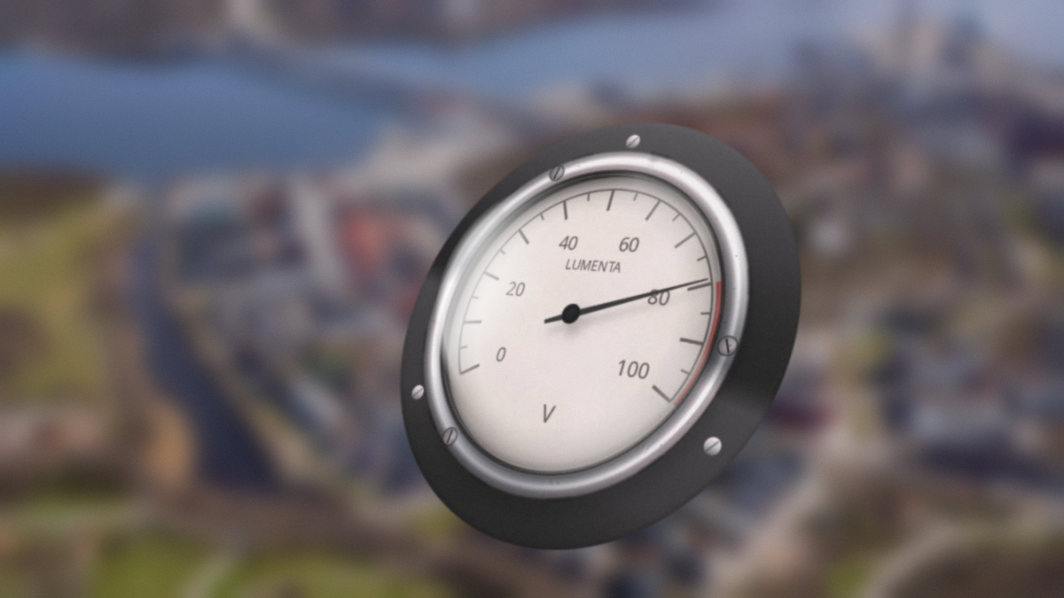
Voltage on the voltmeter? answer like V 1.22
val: V 80
